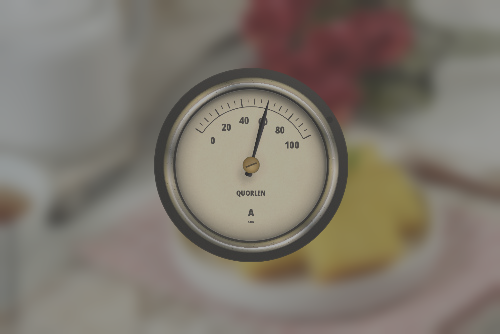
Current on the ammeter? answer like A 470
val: A 60
